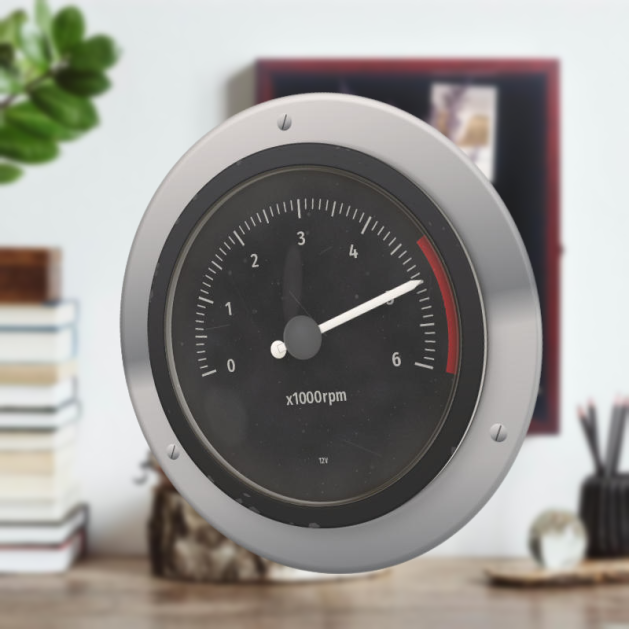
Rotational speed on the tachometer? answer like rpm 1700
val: rpm 5000
